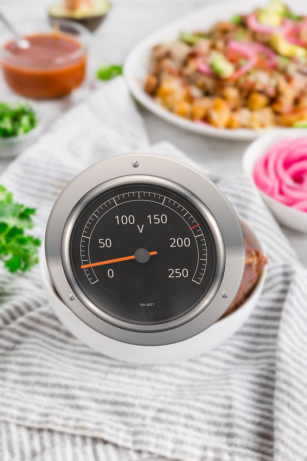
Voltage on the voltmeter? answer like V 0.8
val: V 20
